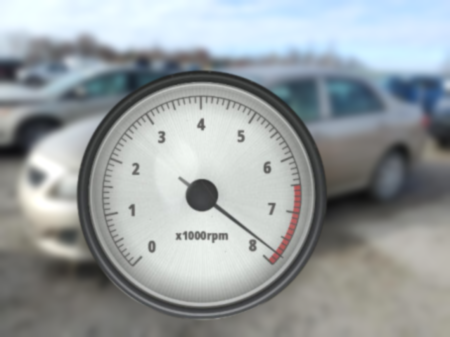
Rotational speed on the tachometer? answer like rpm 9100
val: rpm 7800
